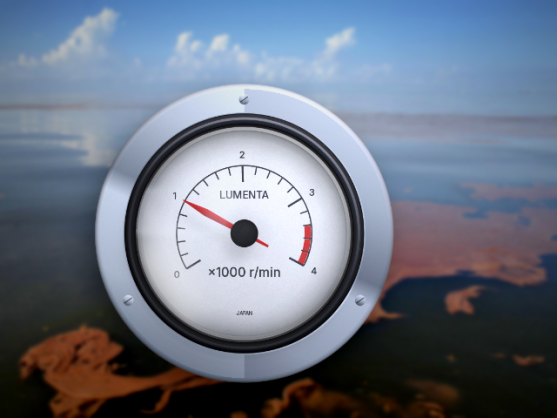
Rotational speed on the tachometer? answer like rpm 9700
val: rpm 1000
